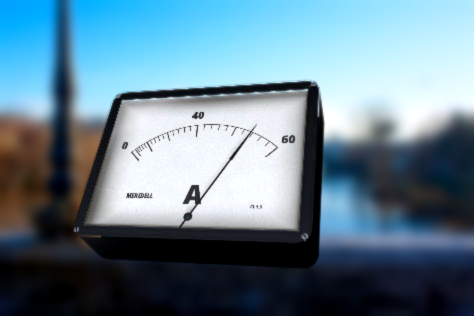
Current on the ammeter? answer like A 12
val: A 54
